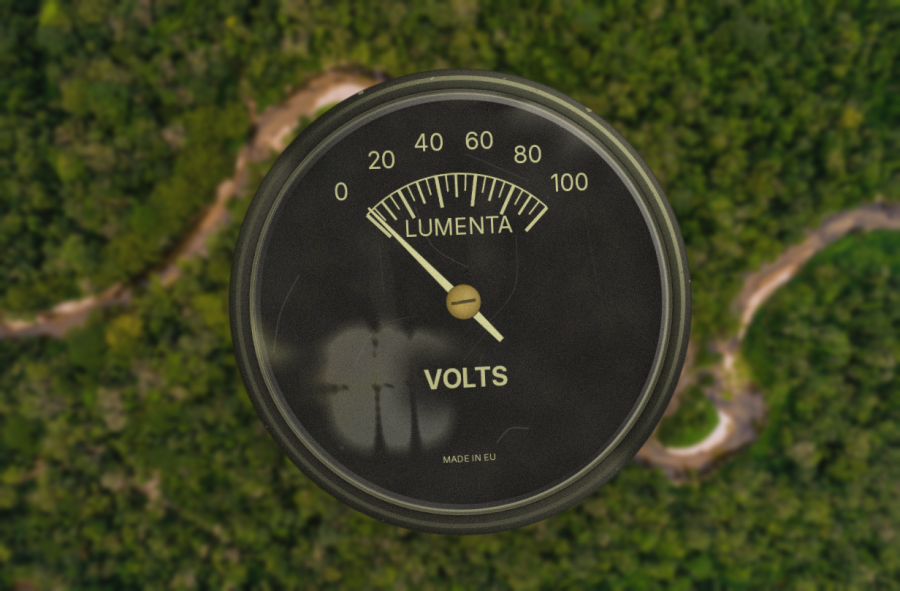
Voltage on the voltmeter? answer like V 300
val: V 2.5
